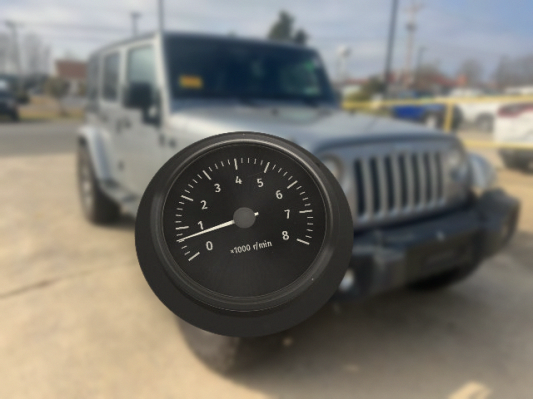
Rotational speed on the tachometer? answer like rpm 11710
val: rpm 600
